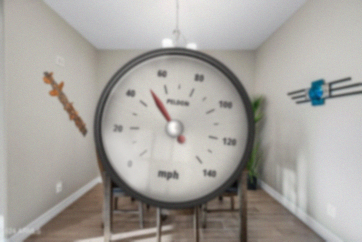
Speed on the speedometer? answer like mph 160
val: mph 50
